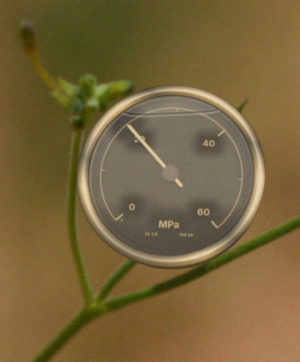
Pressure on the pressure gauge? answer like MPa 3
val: MPa 20
